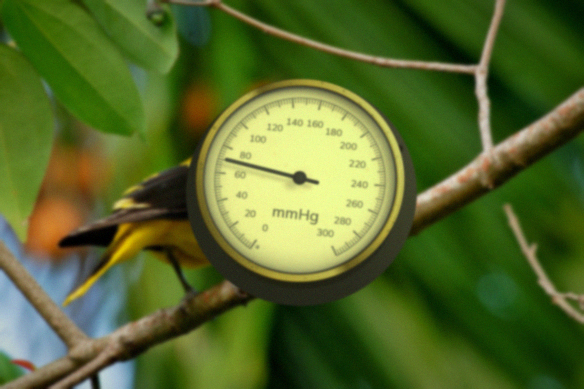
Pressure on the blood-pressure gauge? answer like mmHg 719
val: mmHg 70
